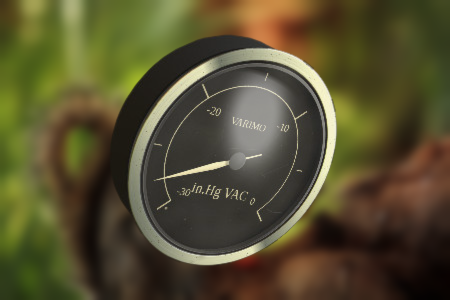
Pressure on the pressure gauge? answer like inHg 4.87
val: inHg -27.5
